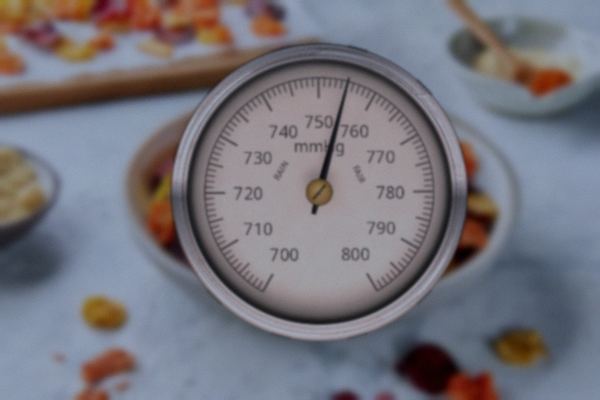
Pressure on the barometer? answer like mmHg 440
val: mmHg 755
